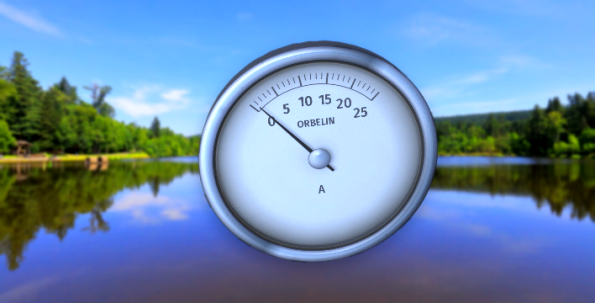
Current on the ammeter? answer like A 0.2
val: A 1
